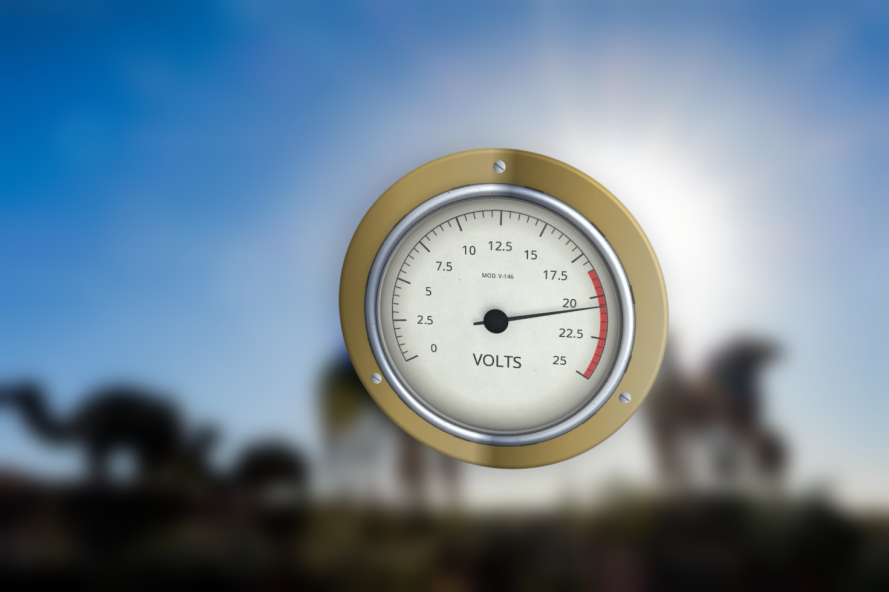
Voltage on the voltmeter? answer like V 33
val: V 20.5
